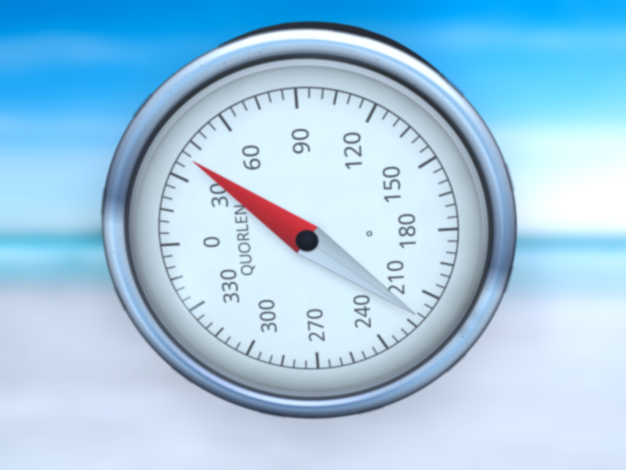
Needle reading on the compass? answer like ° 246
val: ° 40
